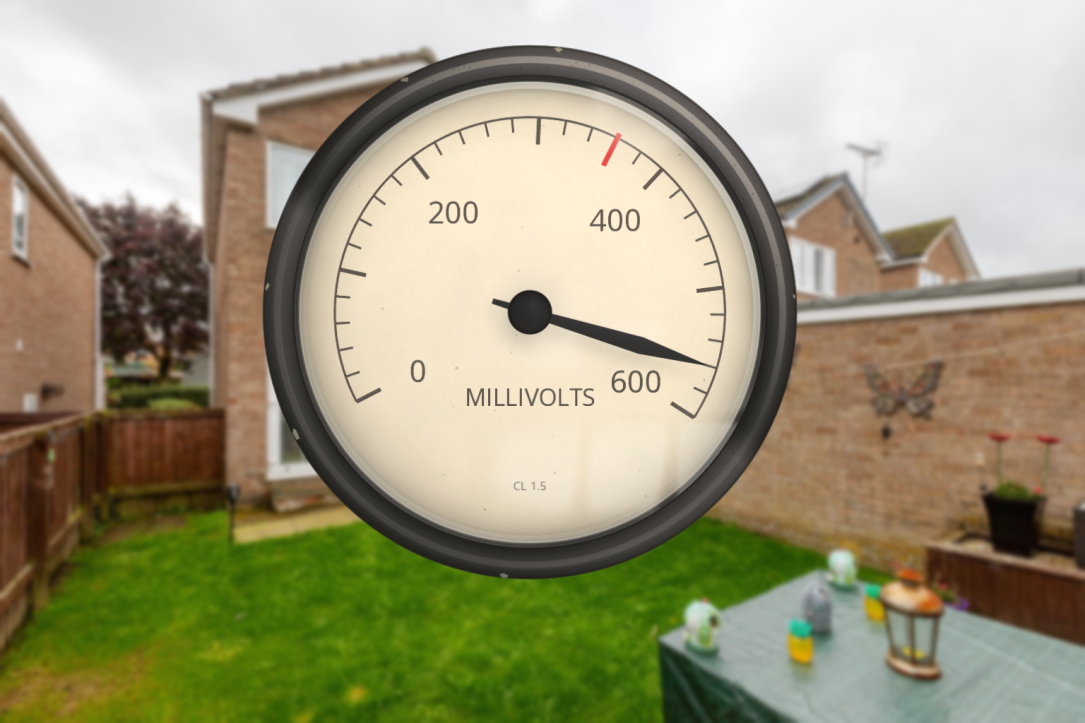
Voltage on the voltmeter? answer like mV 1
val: mV 560
